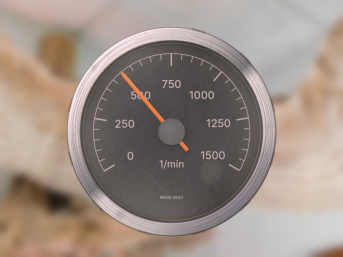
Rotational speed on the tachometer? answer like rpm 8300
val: rpm 500
